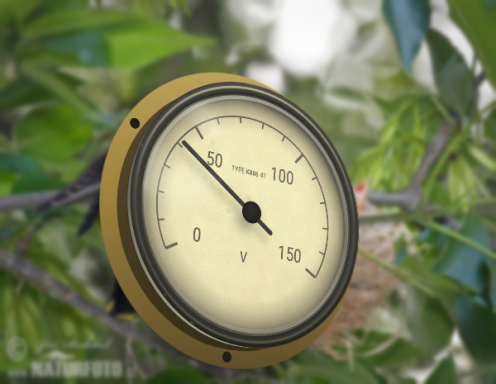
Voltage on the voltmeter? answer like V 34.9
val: V 40
